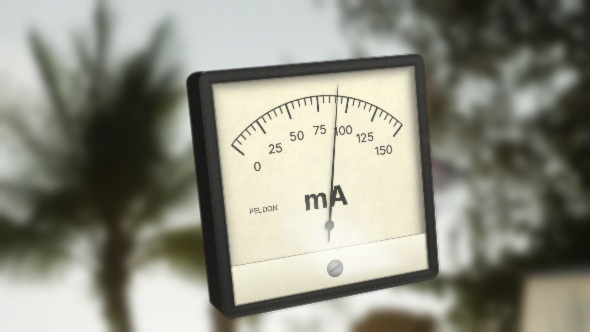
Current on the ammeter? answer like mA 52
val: mA 90
